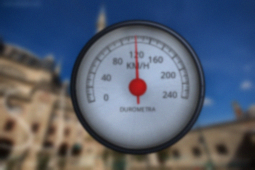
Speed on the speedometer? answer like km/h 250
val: km/h 120
